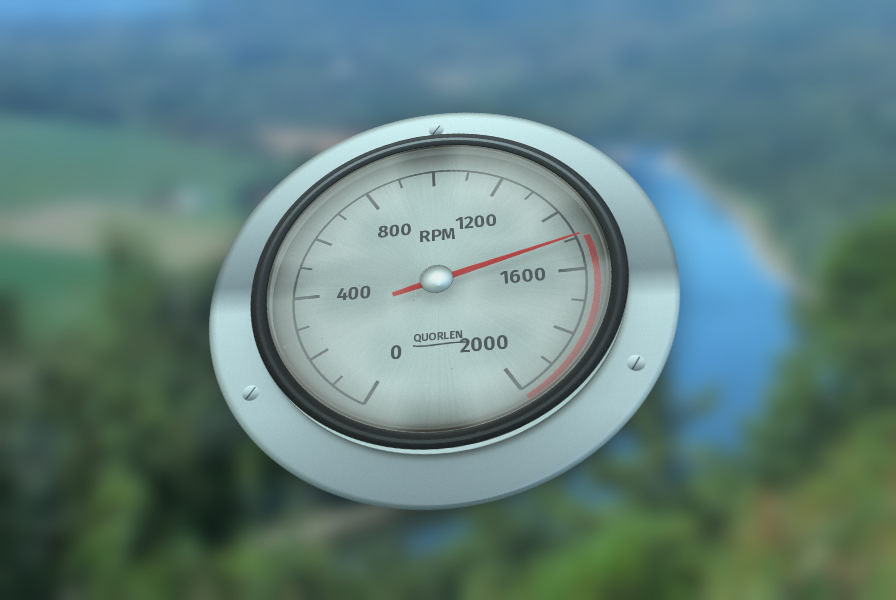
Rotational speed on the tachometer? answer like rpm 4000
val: rpm 1500
